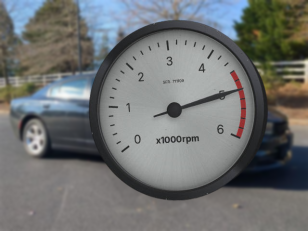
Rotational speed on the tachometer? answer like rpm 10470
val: rpm 5000
